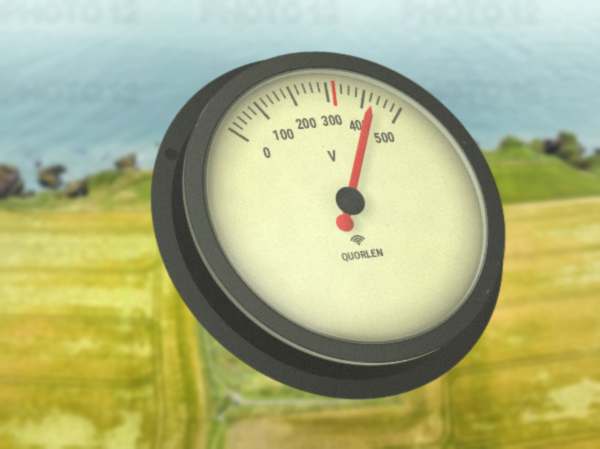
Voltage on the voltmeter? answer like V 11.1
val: V 420
